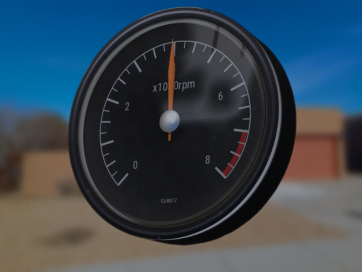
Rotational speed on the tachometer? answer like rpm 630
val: rpm 4000
